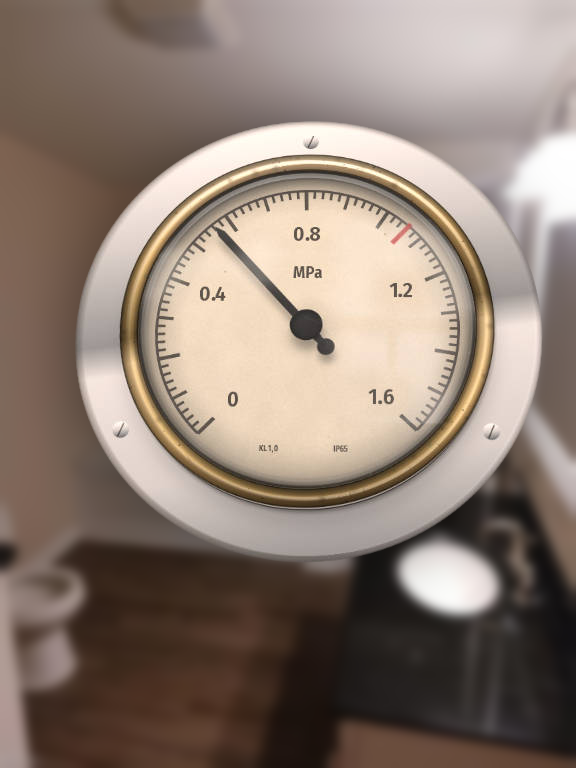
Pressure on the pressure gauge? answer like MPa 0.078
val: MPa 0.56
